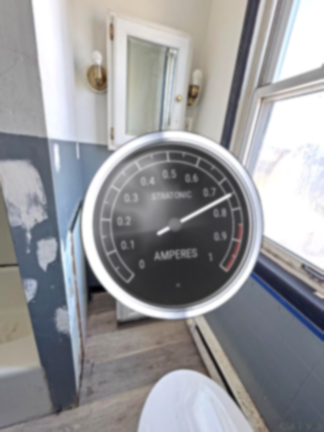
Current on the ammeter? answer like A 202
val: A 0.75
